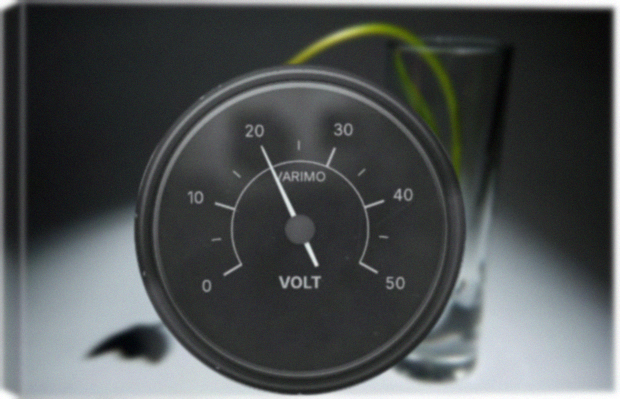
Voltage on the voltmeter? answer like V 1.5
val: V 20
